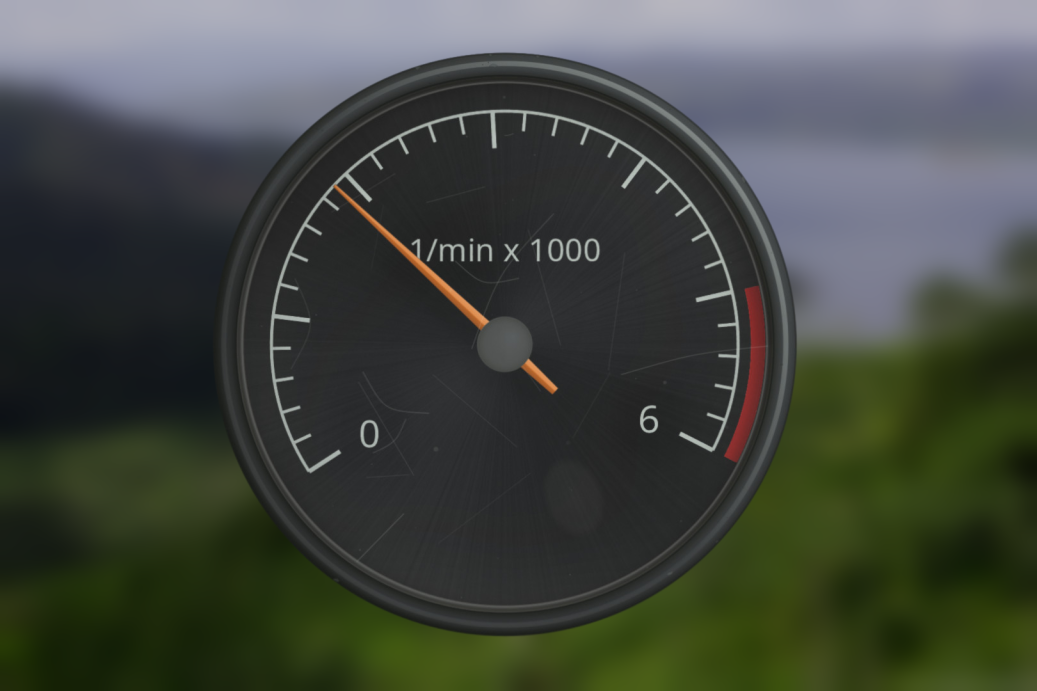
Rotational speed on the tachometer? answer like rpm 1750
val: rpm 1900
